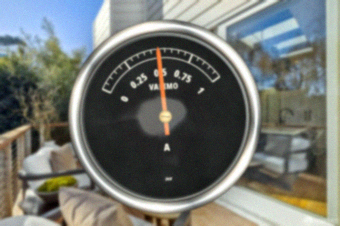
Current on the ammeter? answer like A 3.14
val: A 0.5
